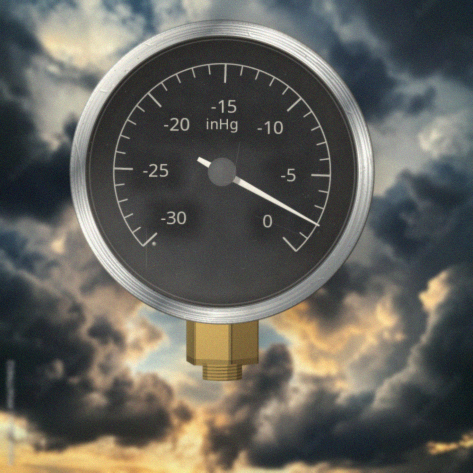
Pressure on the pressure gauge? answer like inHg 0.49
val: inHg -2
